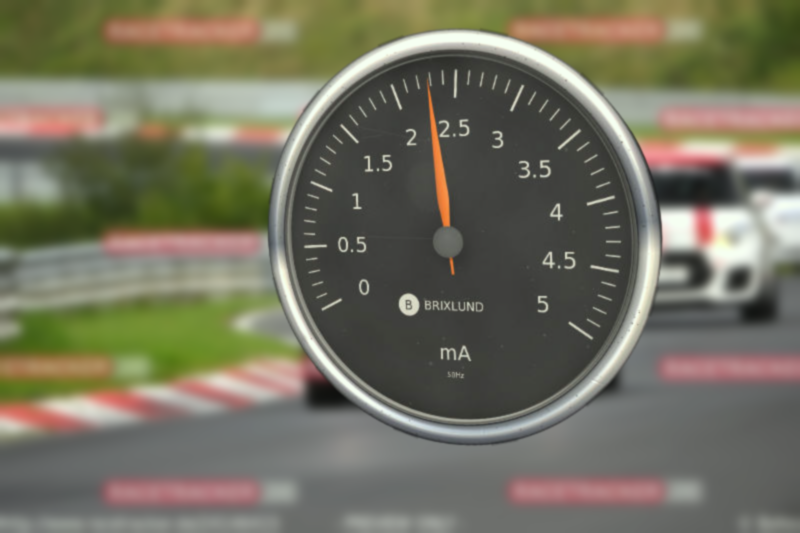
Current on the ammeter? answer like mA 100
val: mA 2.3
